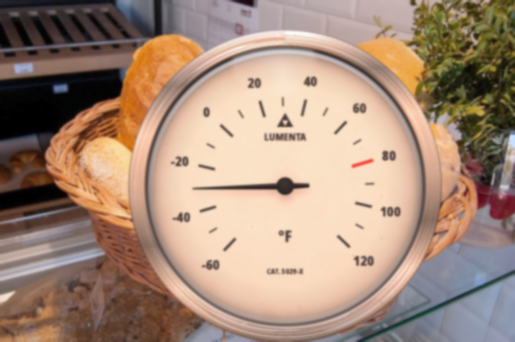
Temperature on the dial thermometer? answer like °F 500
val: °F -30
